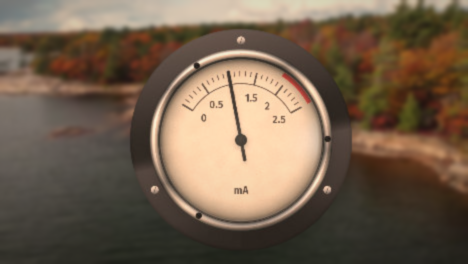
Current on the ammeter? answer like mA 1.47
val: mA 1
